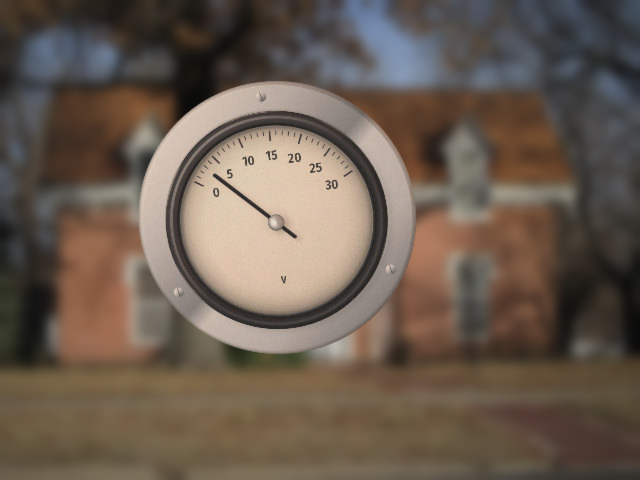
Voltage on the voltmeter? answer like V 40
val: V 3
